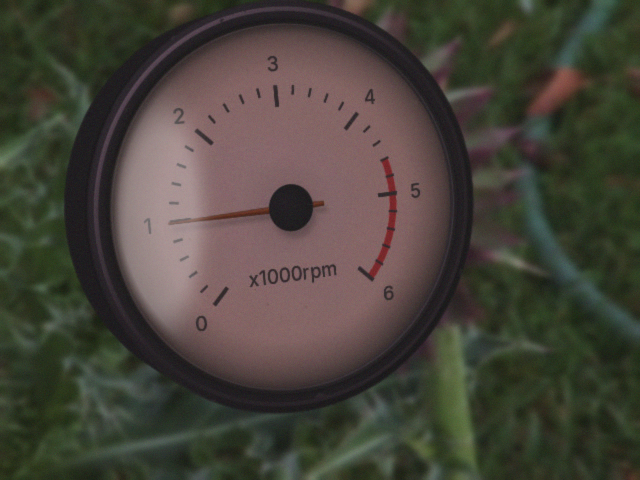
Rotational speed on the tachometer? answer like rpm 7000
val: rpm 1000
